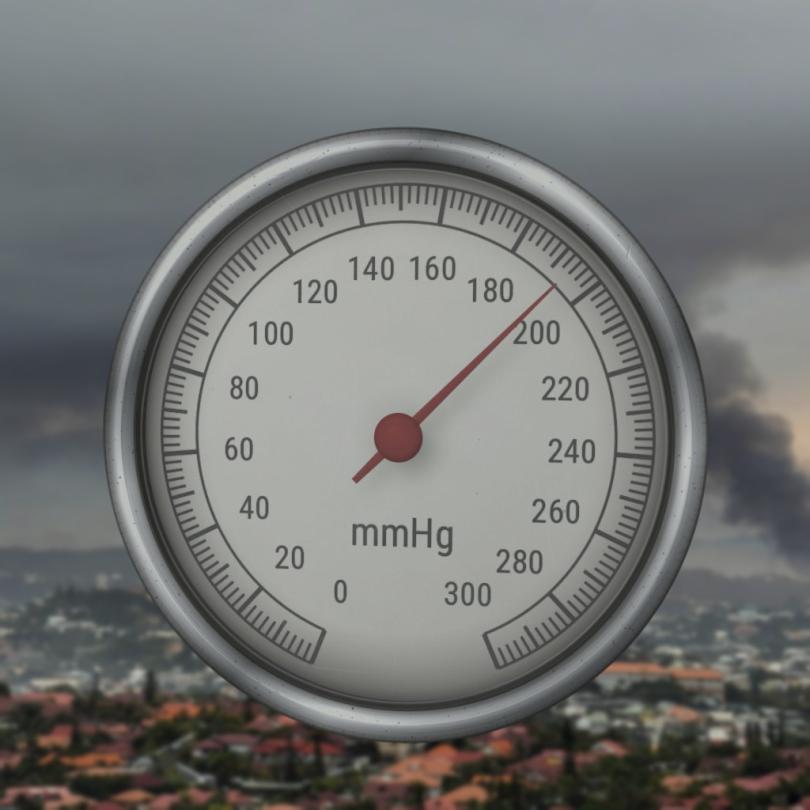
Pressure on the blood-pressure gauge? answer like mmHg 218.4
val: mmHg 194
